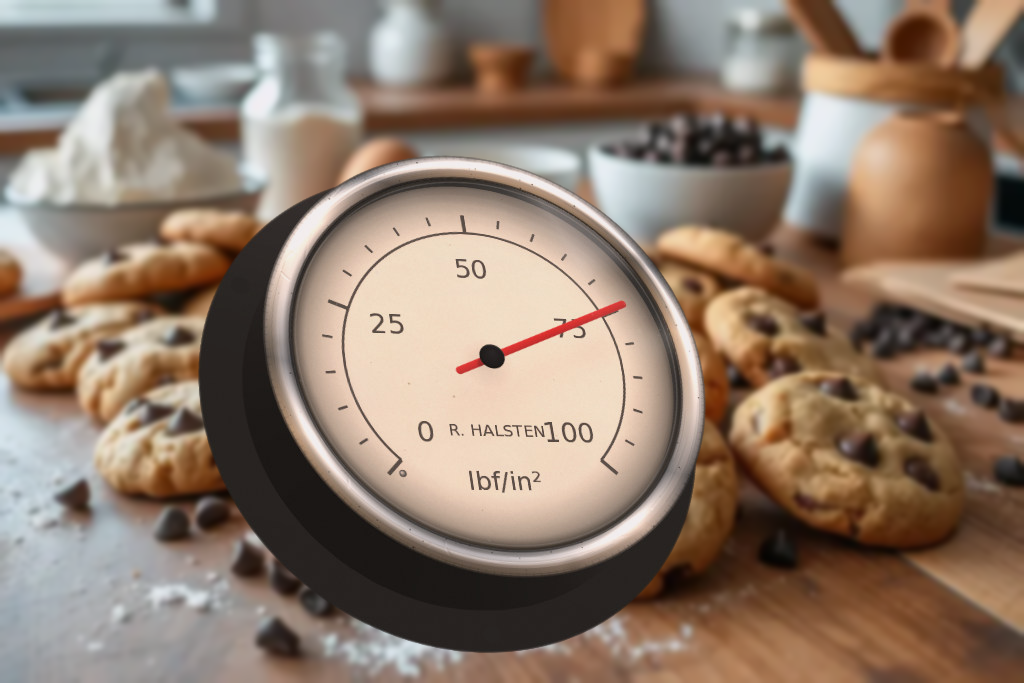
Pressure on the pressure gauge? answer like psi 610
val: psi 75
